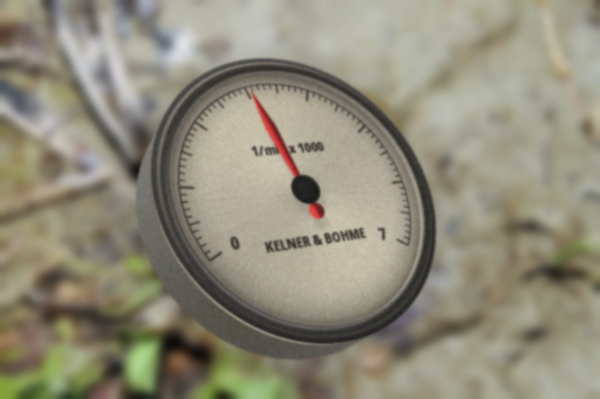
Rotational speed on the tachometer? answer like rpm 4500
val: rpm 3000
